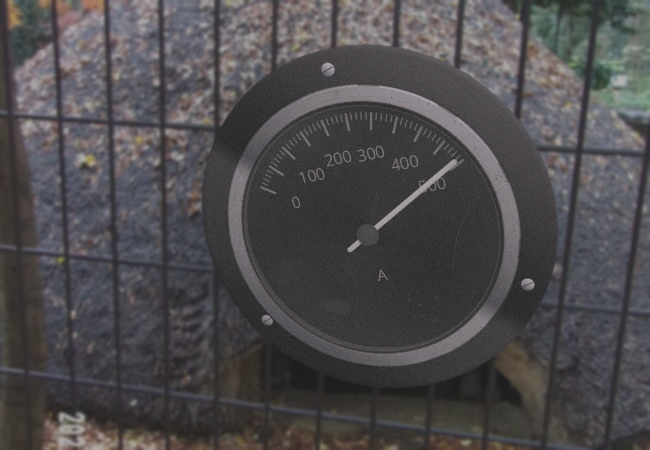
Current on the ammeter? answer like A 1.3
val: A 490
